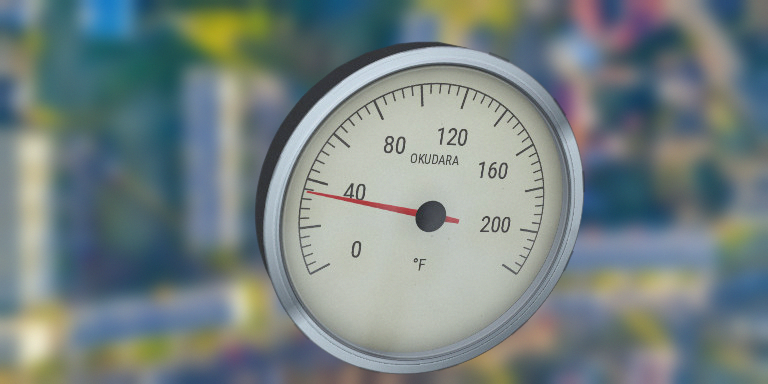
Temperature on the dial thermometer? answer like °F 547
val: °F 36
